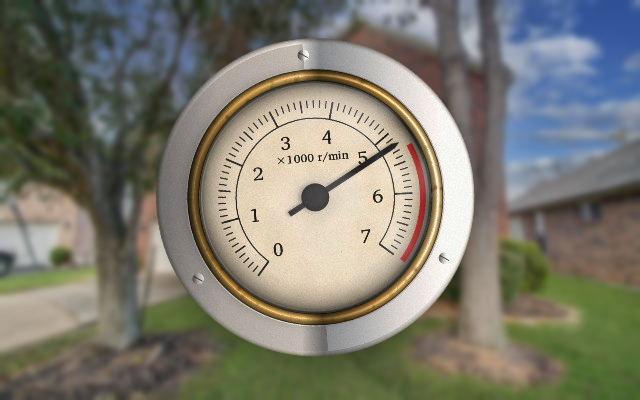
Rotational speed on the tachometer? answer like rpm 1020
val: rpm 5200
